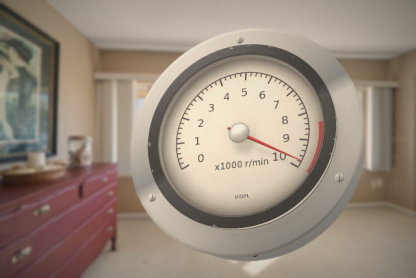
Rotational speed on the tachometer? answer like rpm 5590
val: rpm 9800
